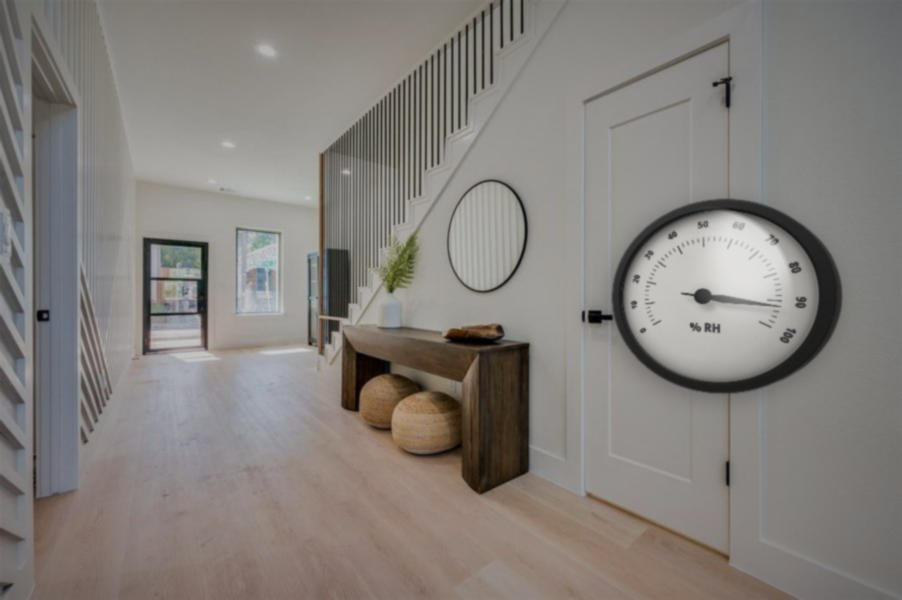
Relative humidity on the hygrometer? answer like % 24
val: % 92
